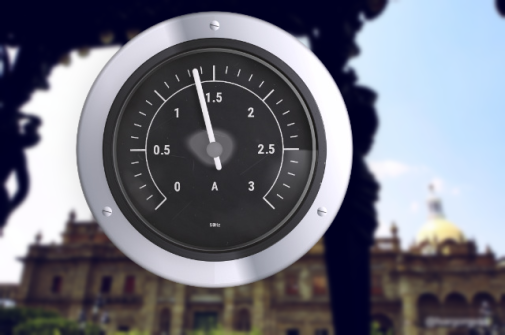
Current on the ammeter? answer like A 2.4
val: A 1.35
